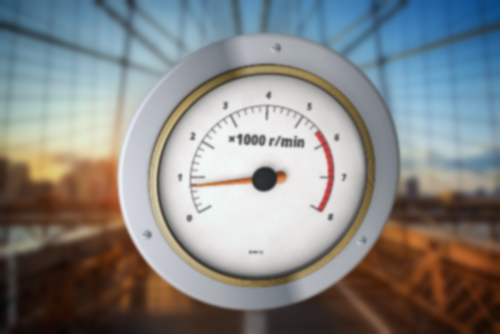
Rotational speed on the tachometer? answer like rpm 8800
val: rpm 800
